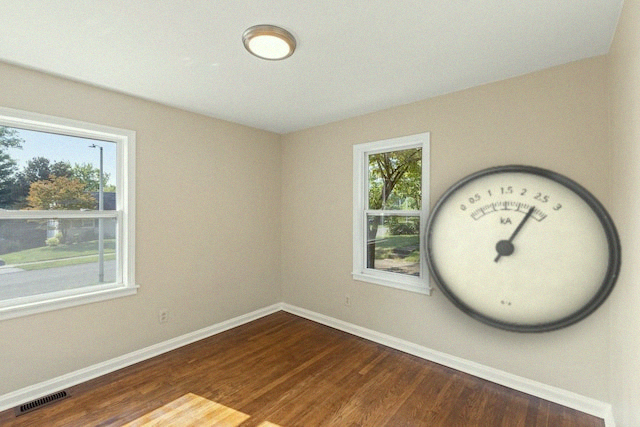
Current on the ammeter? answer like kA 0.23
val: kA 2.5
